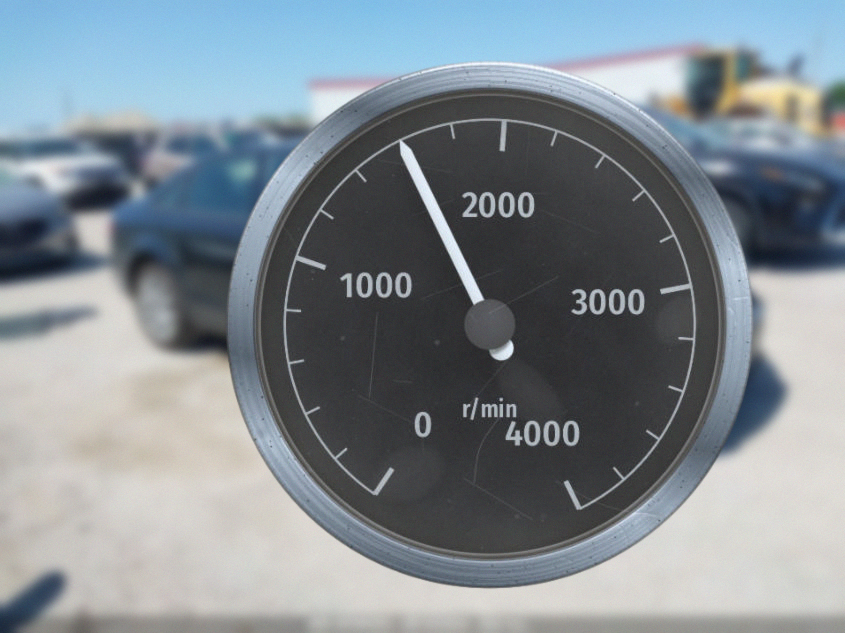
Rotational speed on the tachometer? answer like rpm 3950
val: rpm 1600
